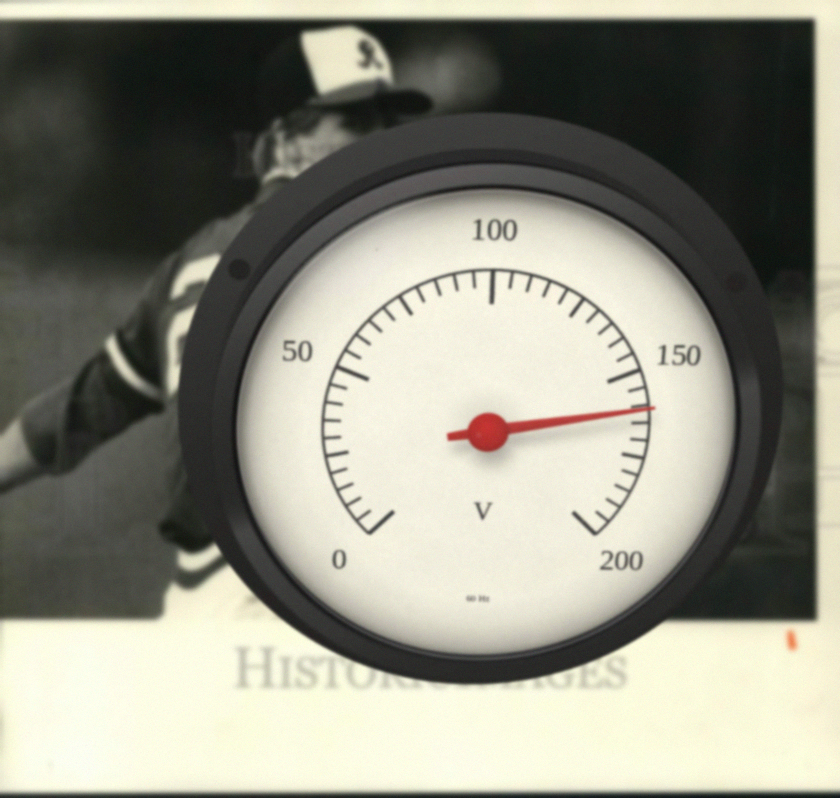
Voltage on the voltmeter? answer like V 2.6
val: V 160
